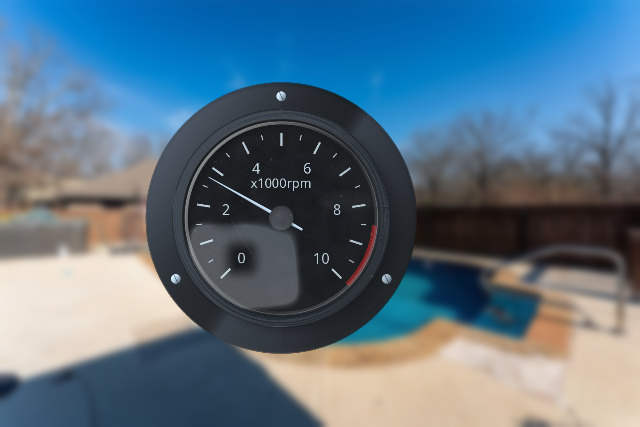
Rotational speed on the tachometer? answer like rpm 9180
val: rpm 2750
